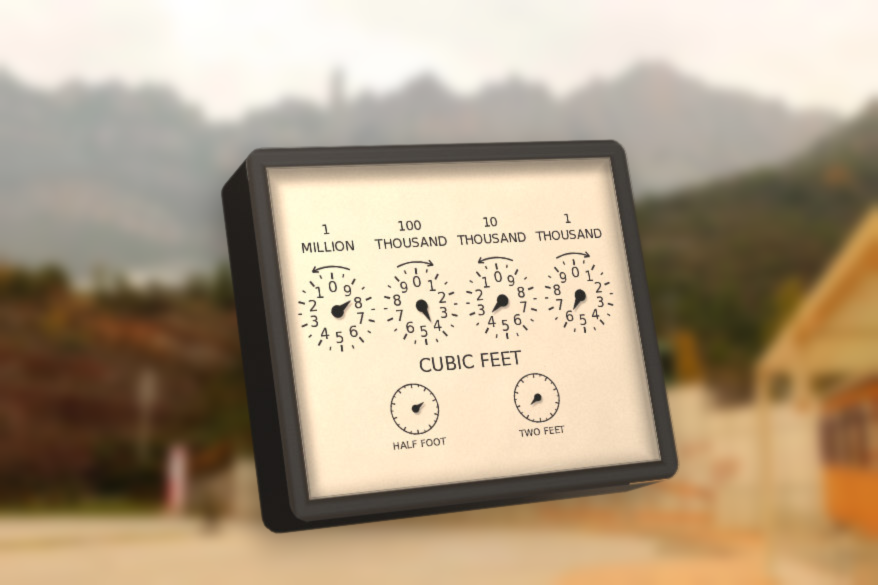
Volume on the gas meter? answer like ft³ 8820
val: ft³ 843600
